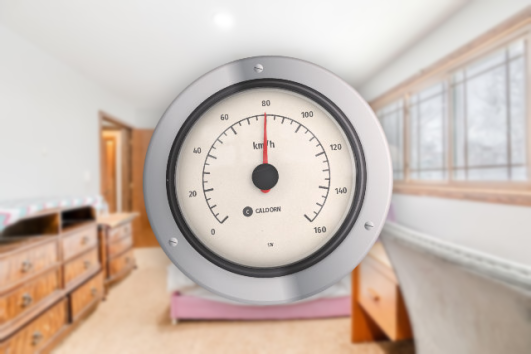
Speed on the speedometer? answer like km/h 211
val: km/h 80
